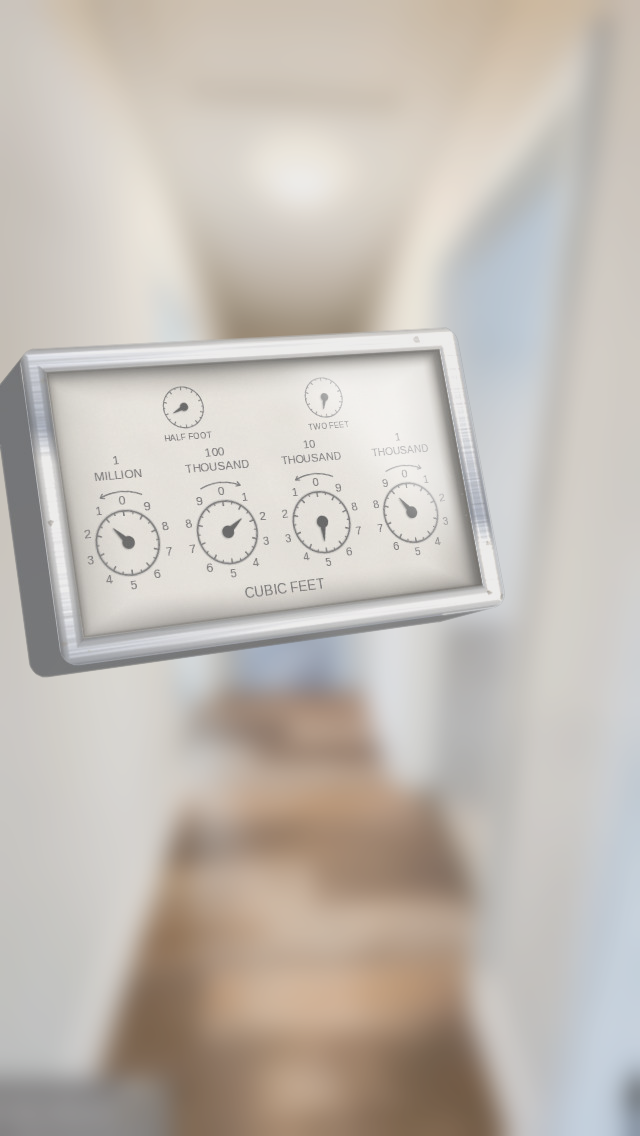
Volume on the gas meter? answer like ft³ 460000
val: ft³ 114900
